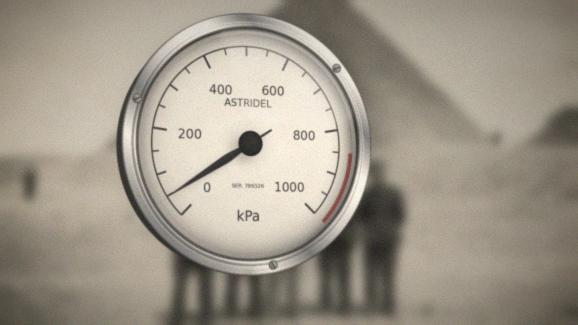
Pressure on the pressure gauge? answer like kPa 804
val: kPa 50
